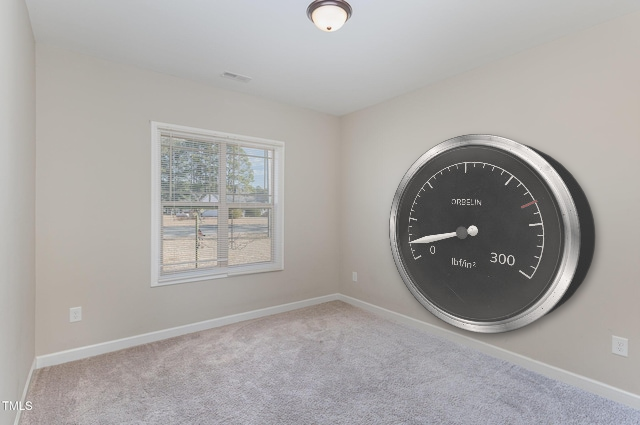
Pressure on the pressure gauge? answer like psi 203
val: psi 20
